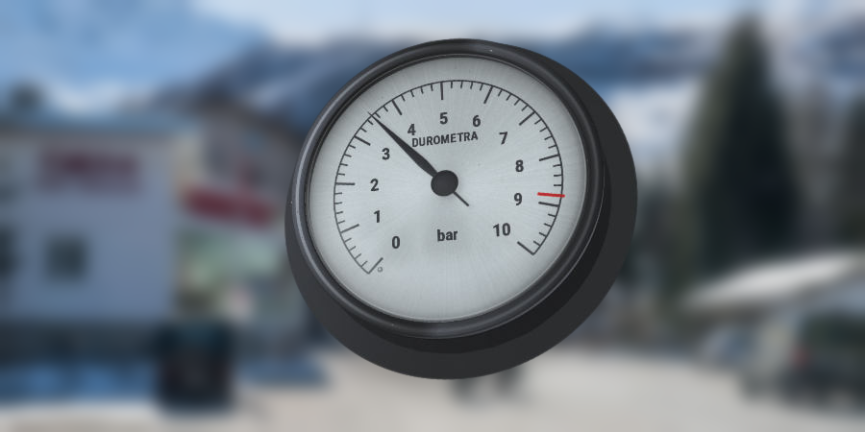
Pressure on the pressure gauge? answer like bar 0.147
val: bar 3.5
